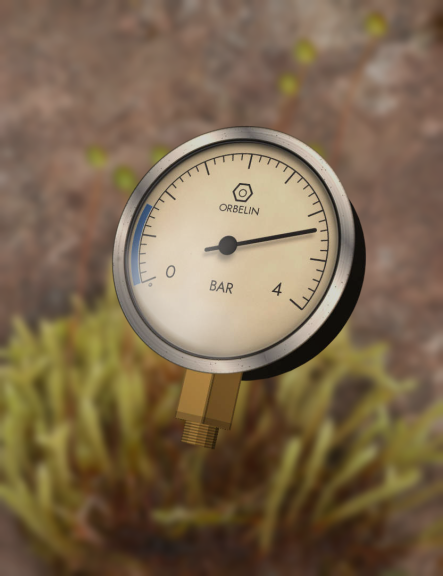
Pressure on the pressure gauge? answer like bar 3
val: bar 3.2
